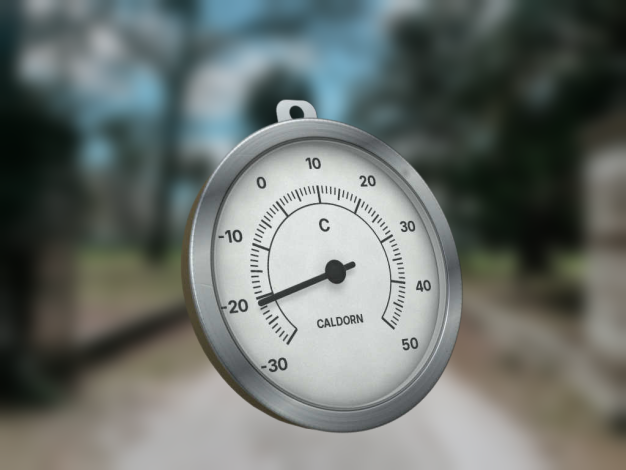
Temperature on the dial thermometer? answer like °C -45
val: °C -21
